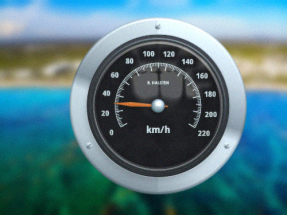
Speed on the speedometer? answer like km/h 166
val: km/h 30
